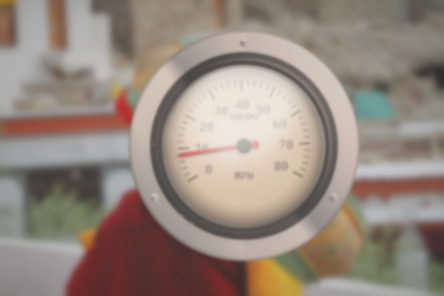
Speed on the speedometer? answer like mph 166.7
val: mph 8
